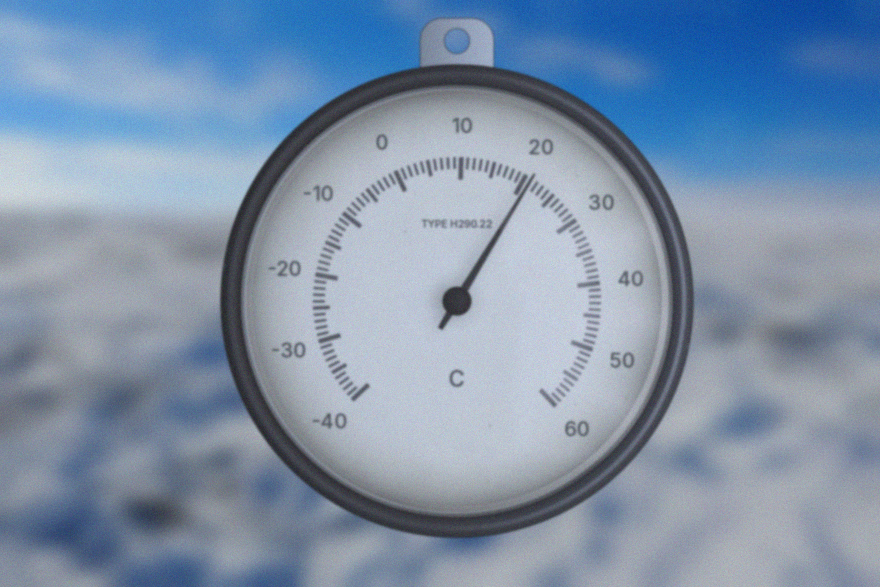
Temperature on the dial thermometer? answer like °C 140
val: °C 21
